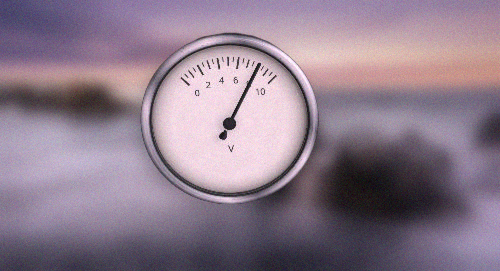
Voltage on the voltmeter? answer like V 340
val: V 8
